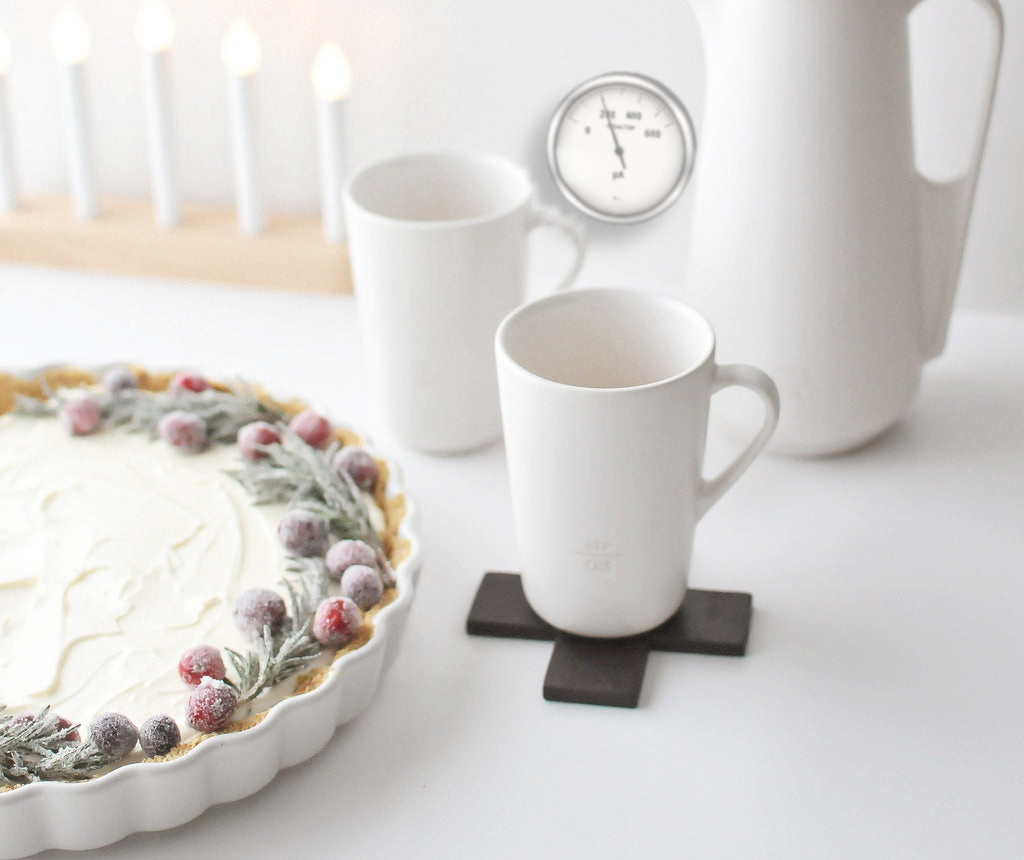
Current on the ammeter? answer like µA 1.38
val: µA 200
